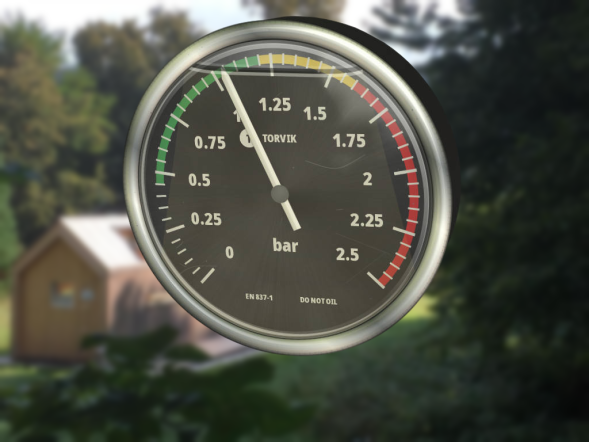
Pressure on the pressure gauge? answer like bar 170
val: bar 1.05
